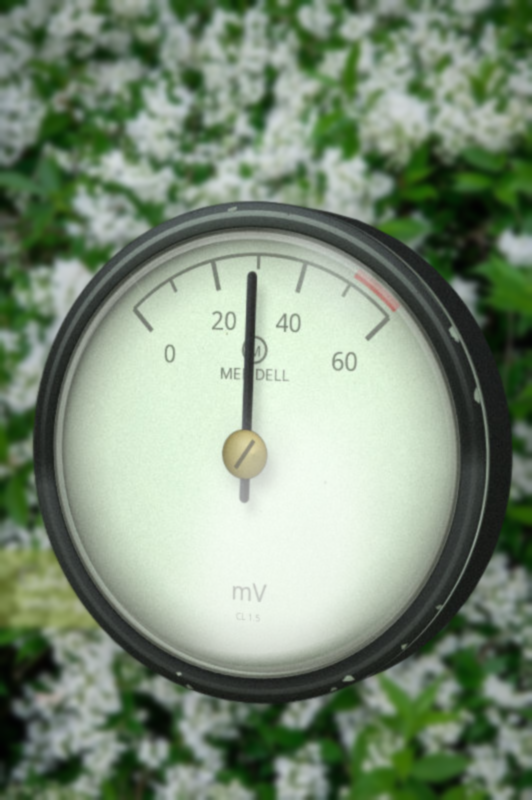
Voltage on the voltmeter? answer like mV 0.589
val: mV 30
